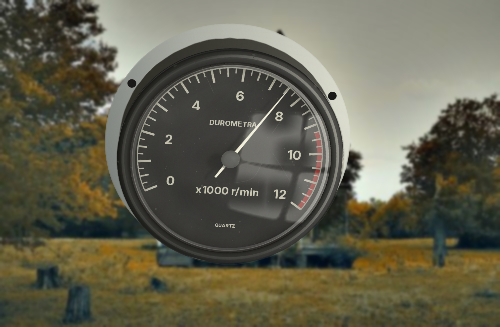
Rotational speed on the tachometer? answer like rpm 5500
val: rpm 7500
